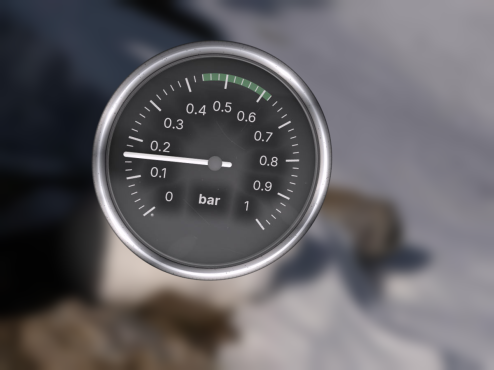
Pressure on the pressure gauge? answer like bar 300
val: bar 0.16
